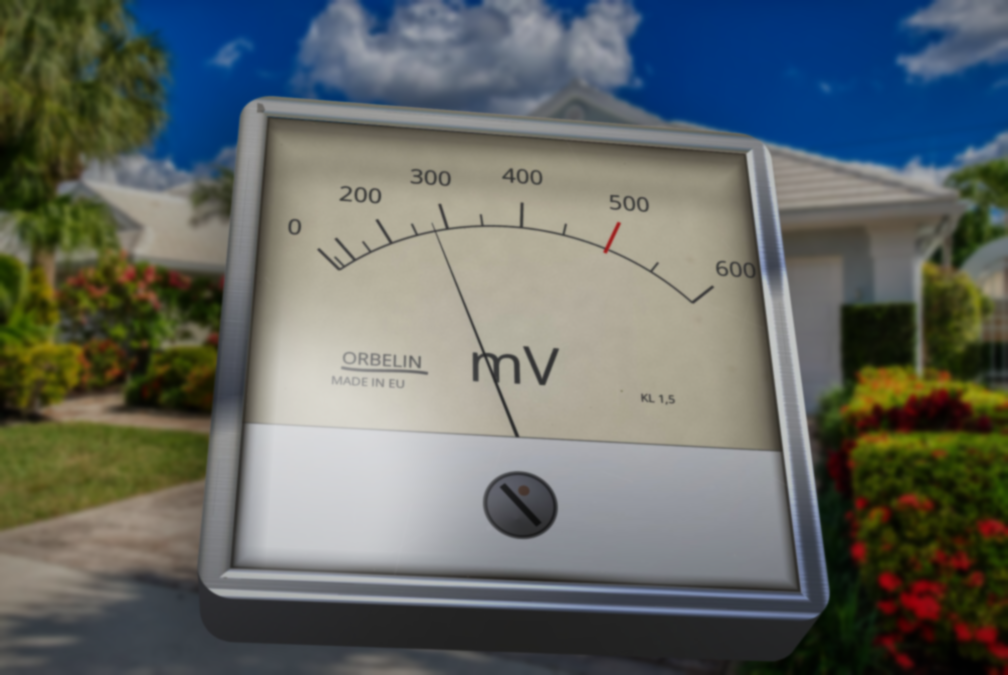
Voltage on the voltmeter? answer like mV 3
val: mV 275
